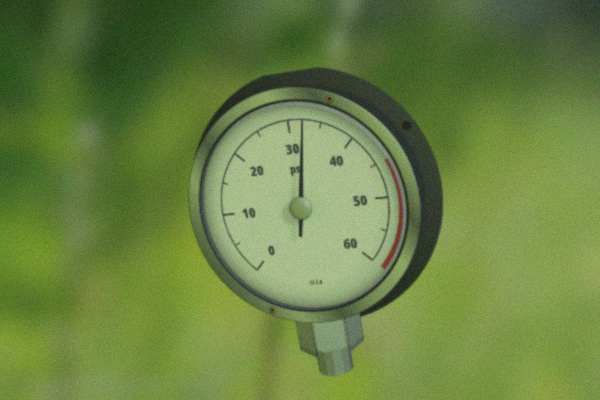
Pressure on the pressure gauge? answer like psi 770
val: psi 32.5
